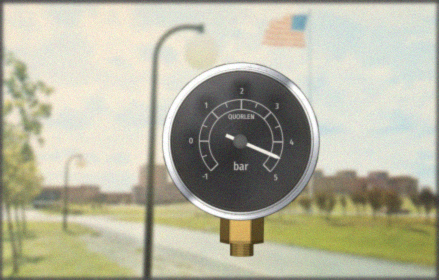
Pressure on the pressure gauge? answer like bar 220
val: bar 4.5
